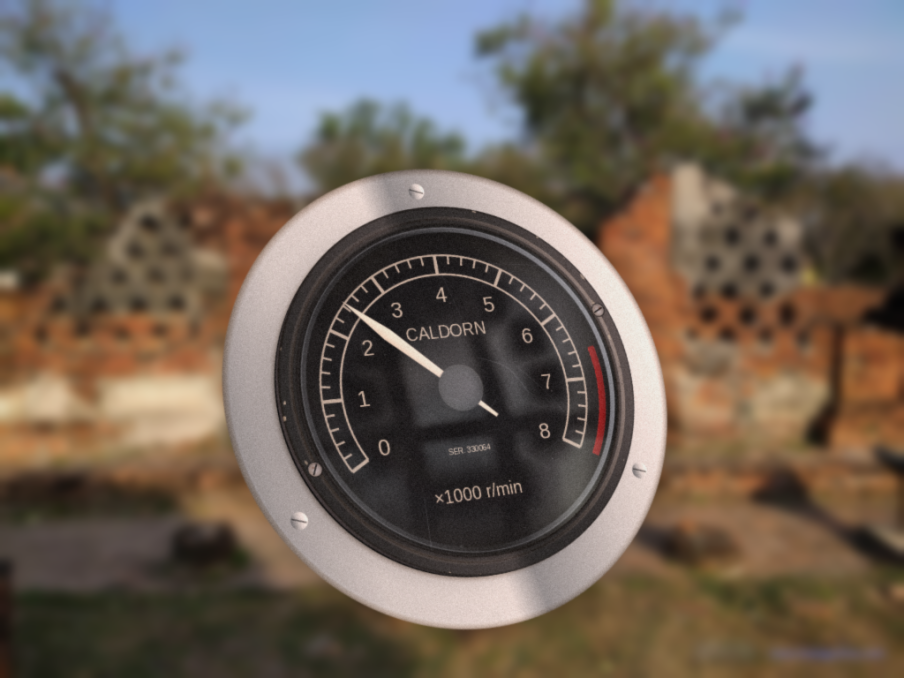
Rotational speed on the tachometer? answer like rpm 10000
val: rpm 2400
